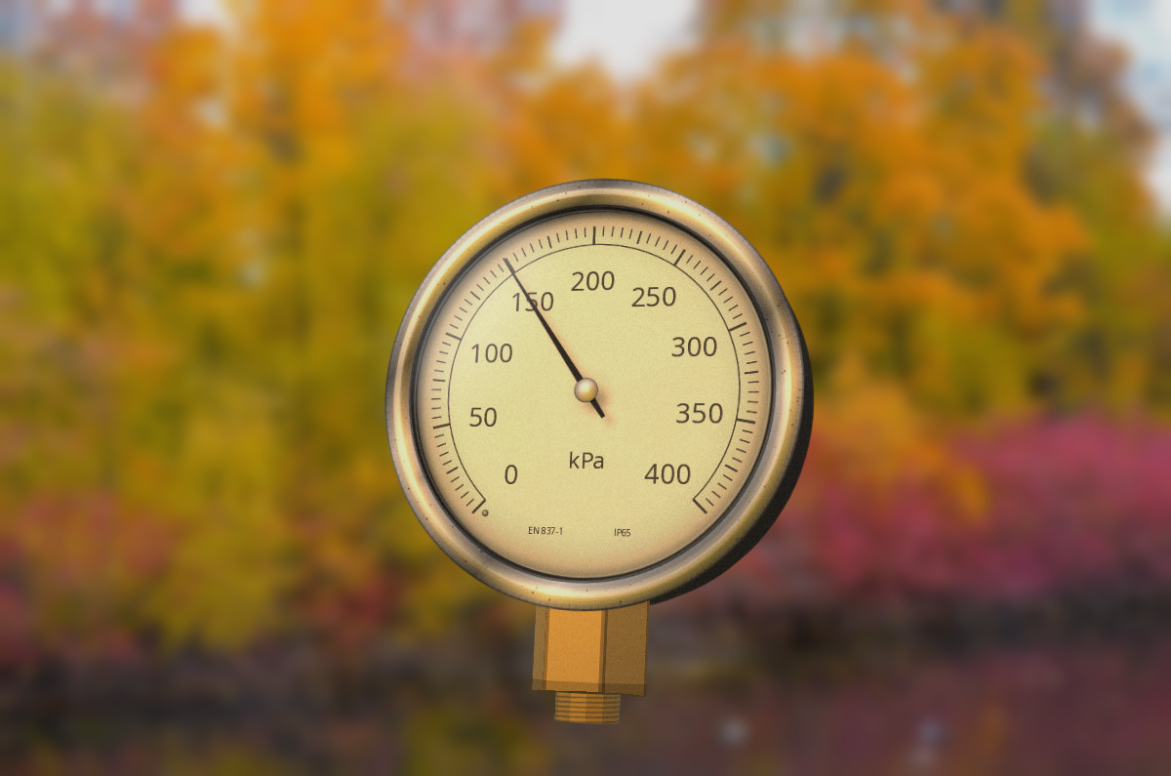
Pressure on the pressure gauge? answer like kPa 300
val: kPa 150
